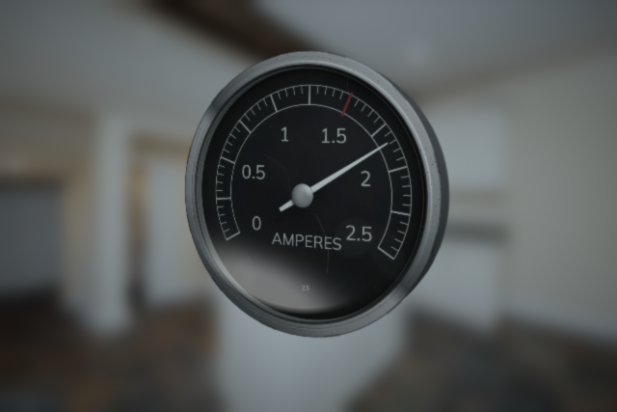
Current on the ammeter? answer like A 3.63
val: A 1.85
